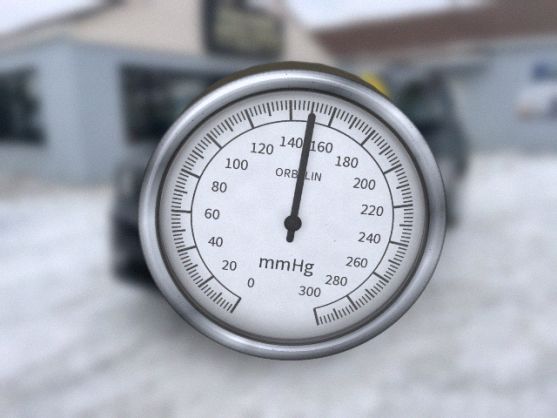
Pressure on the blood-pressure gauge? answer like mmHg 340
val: mmHg 150
